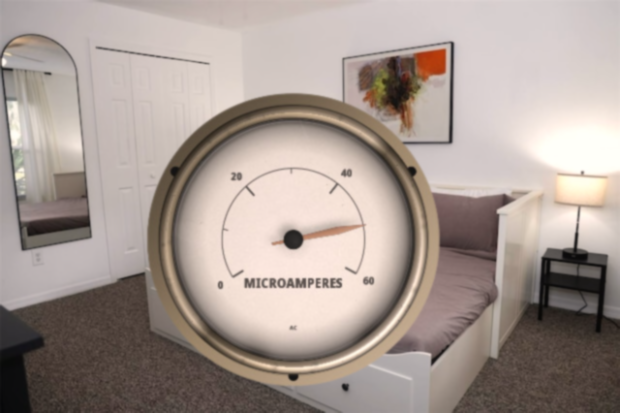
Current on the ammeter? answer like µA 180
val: µA 50
